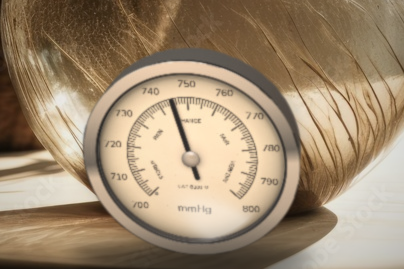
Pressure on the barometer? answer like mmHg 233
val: mmHg 745
